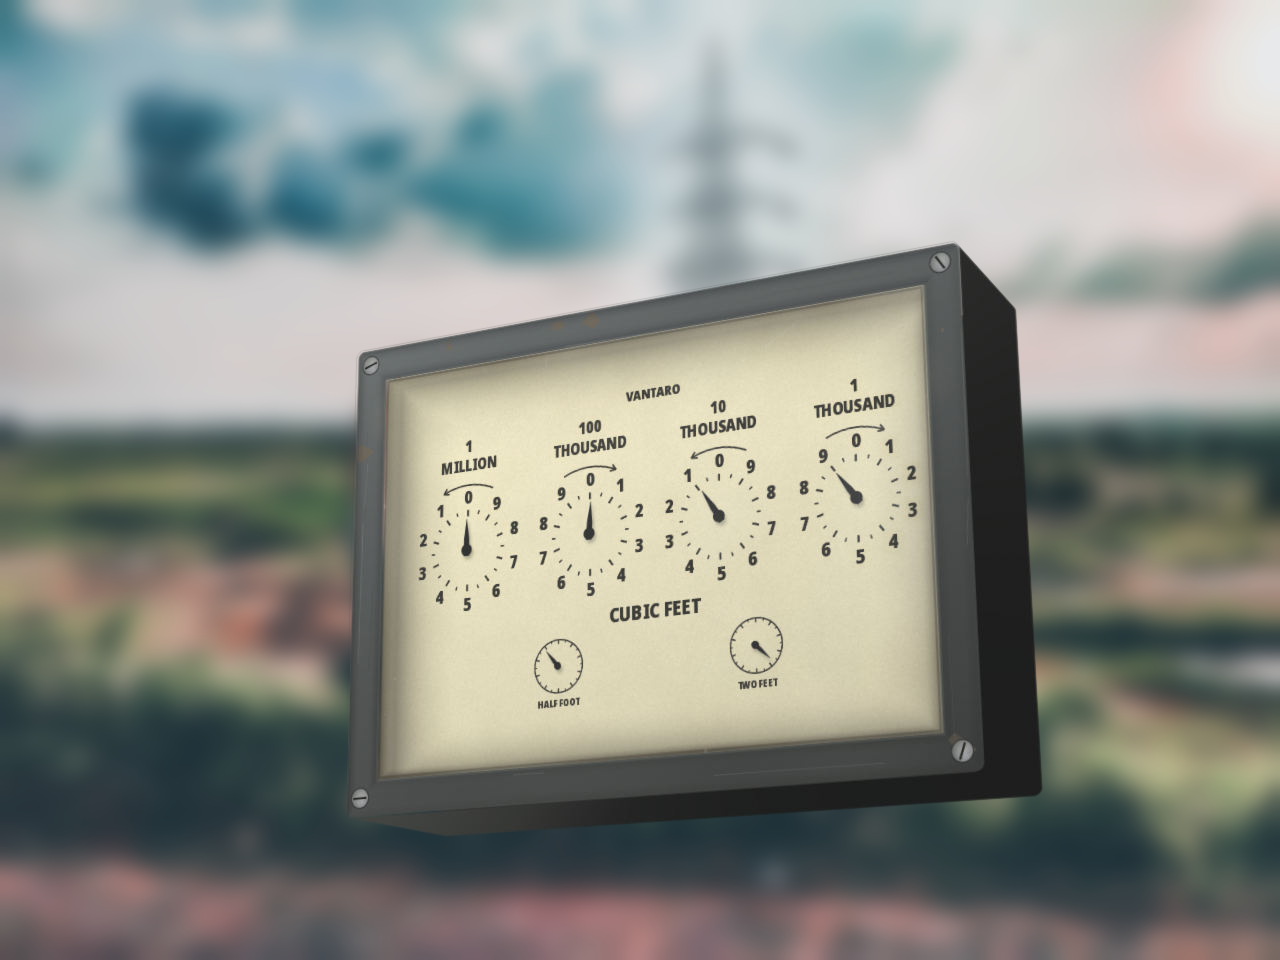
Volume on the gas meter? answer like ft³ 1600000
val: ft³ 900
